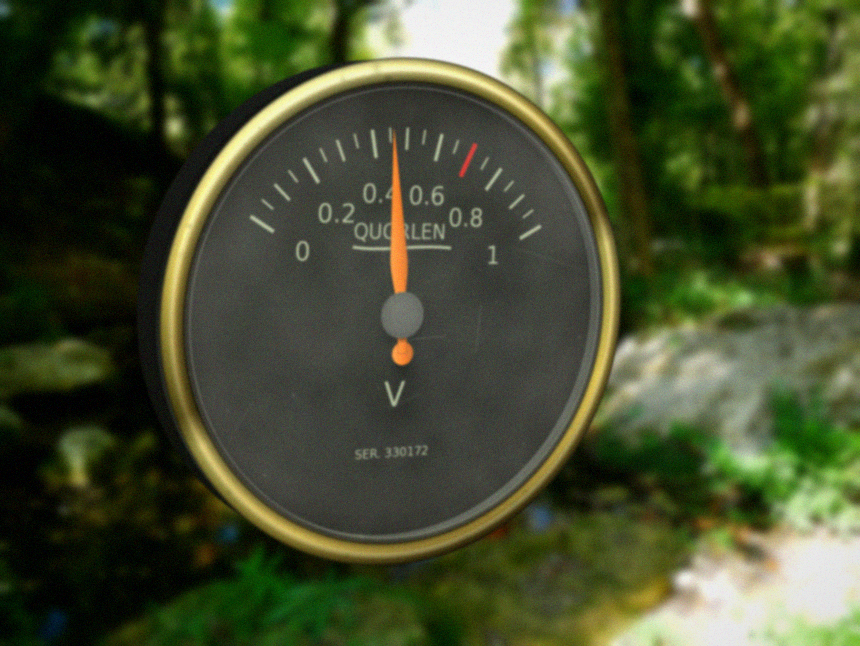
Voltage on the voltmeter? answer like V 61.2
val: V 0.45
